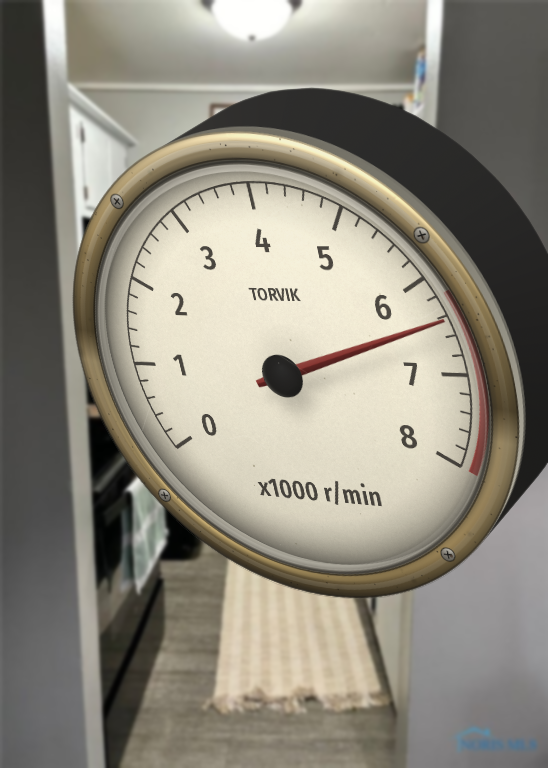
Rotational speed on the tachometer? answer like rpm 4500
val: rpm 6400
